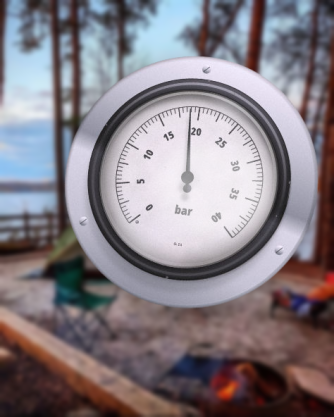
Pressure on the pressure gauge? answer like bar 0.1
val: bar 19
